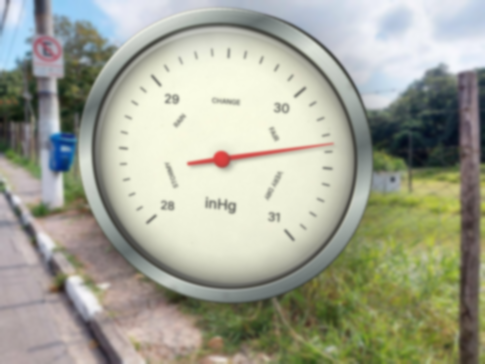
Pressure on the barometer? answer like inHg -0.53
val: inHg 30.35
